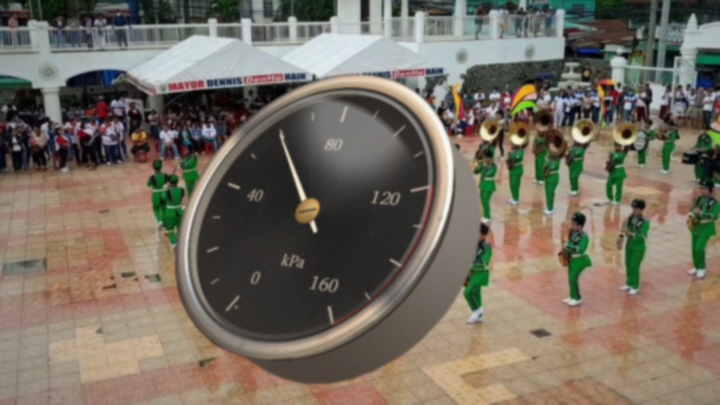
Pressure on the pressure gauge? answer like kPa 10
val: kPa 60
